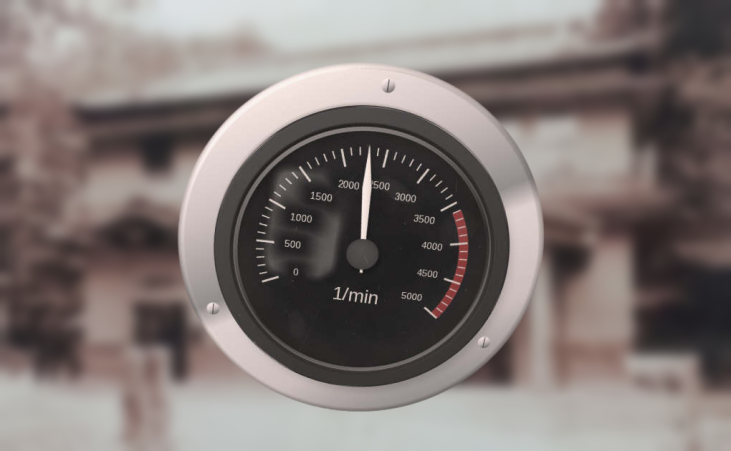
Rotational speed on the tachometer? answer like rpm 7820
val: rpm 2300
